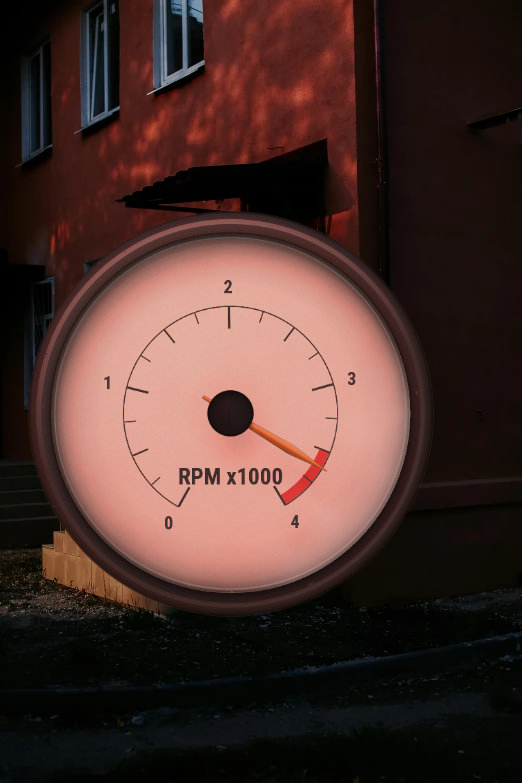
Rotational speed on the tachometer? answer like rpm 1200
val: rpm 3625
